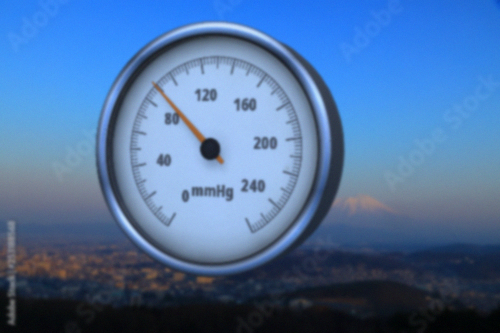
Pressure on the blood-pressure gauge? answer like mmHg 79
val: mmHg 90
